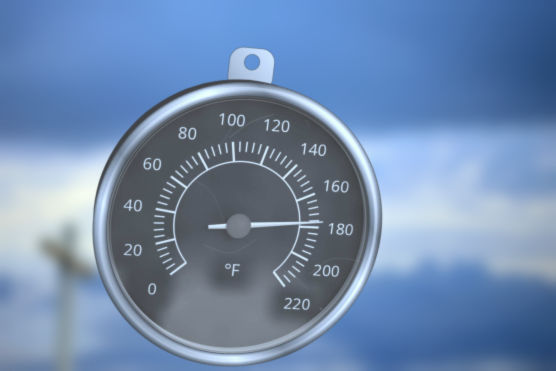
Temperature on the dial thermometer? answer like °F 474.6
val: °F 176
